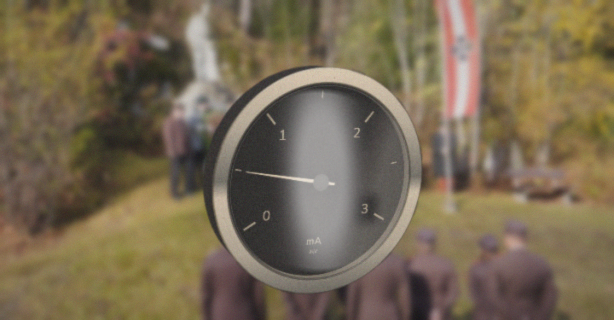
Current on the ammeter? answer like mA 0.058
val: mA 0.5
